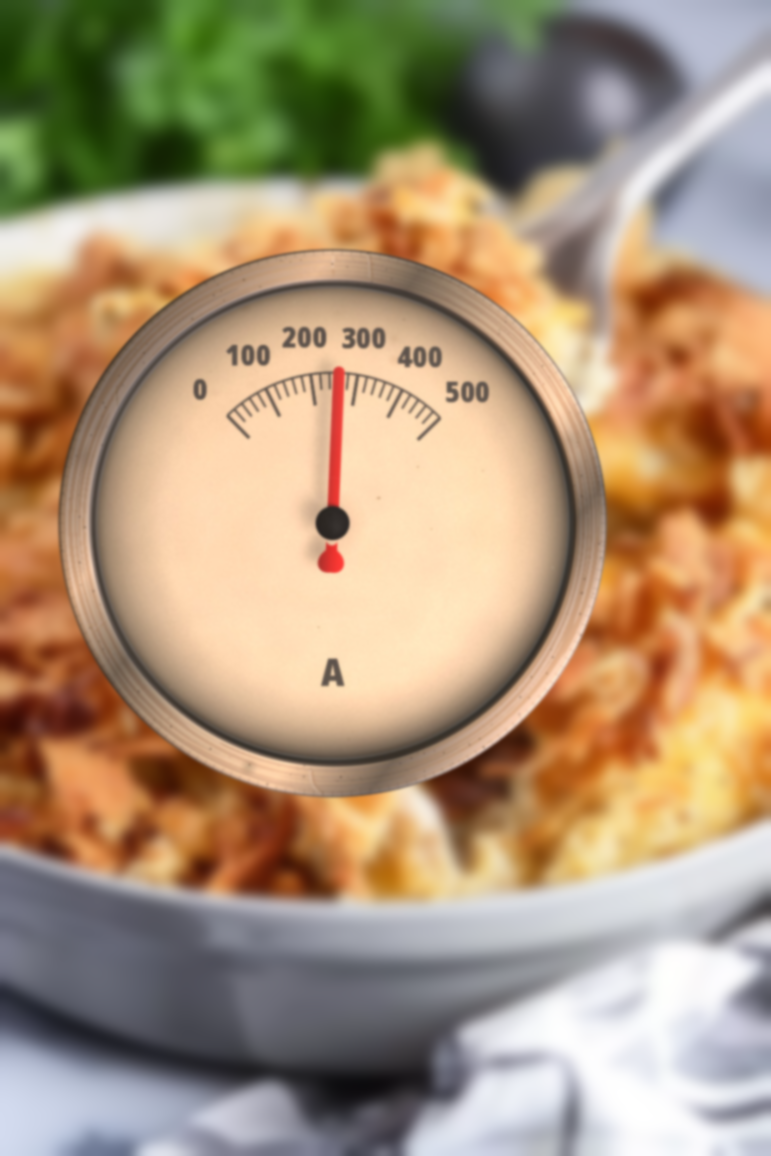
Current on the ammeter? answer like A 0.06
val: A 260
